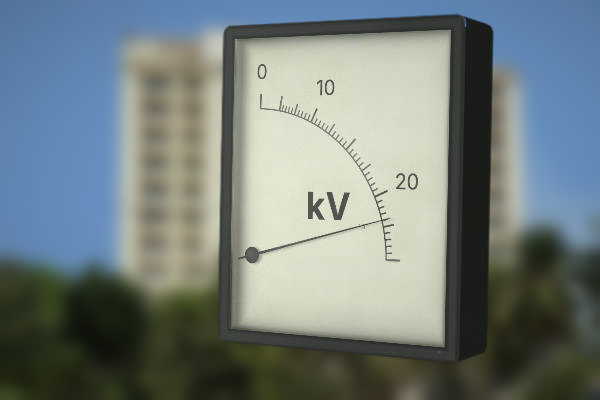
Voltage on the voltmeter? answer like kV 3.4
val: kV 22
